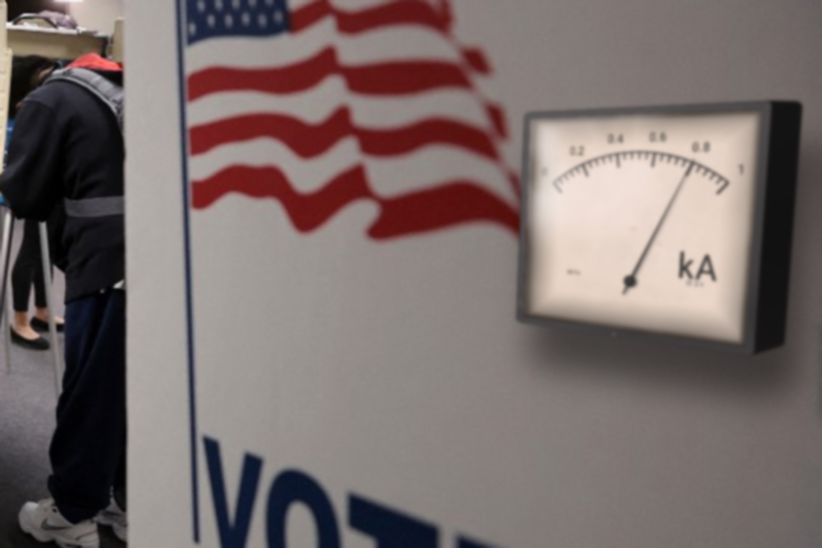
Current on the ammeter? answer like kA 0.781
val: kA 0.8
